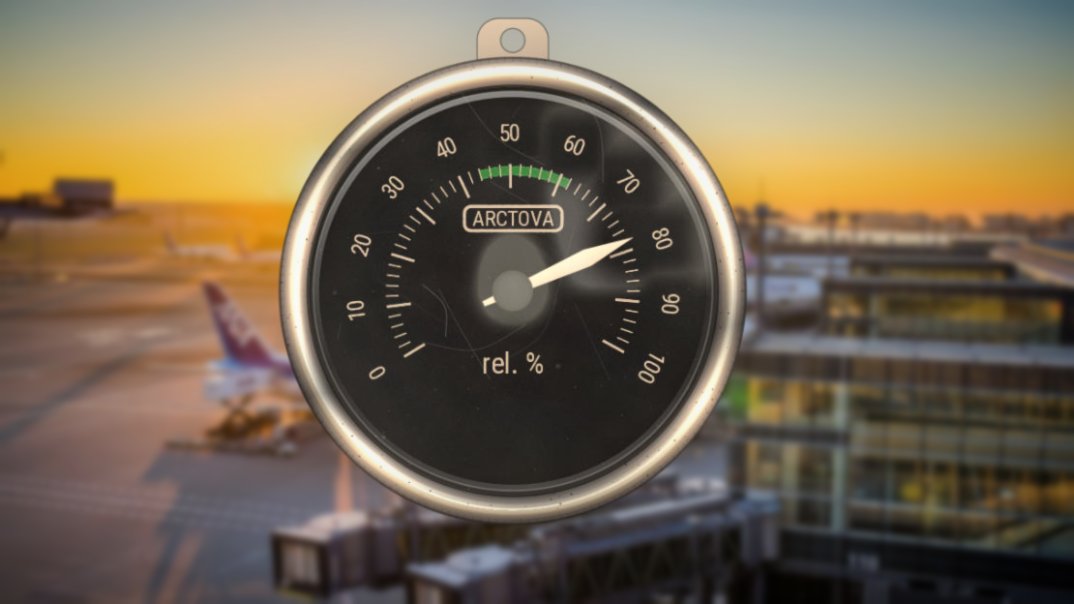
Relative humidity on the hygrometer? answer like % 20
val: % 78
